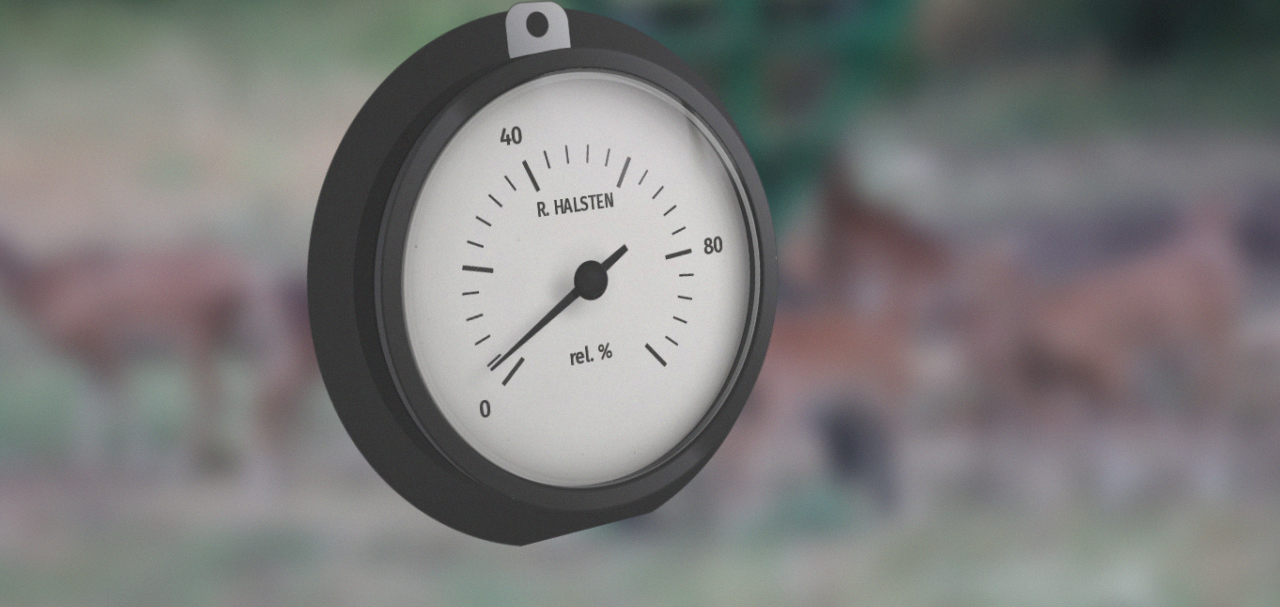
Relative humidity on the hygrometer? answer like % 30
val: % 4
